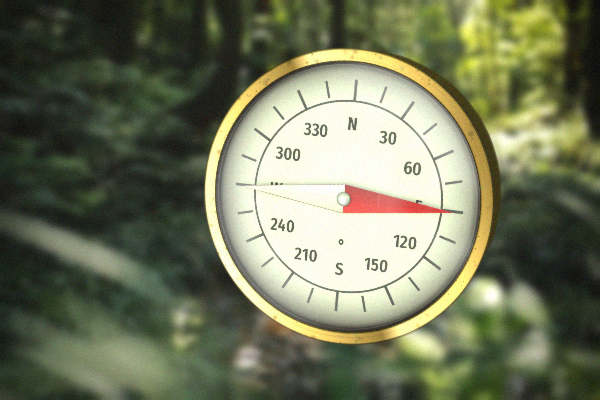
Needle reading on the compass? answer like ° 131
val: ° 90
